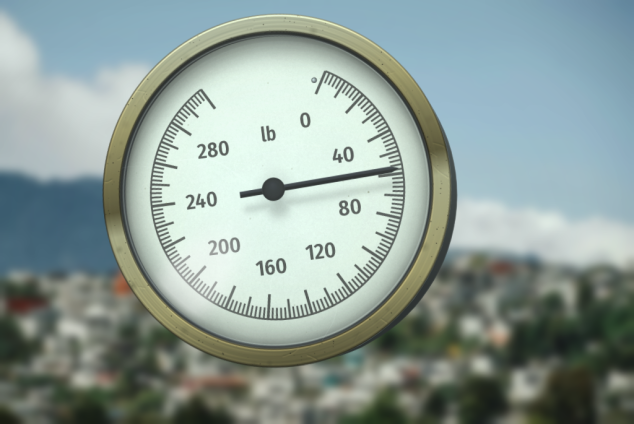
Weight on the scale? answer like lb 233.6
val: lb 58
